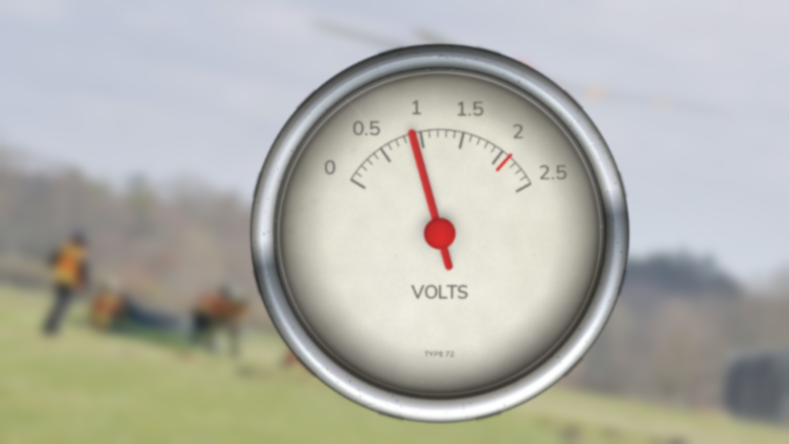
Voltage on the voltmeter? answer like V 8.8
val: V 0.9
